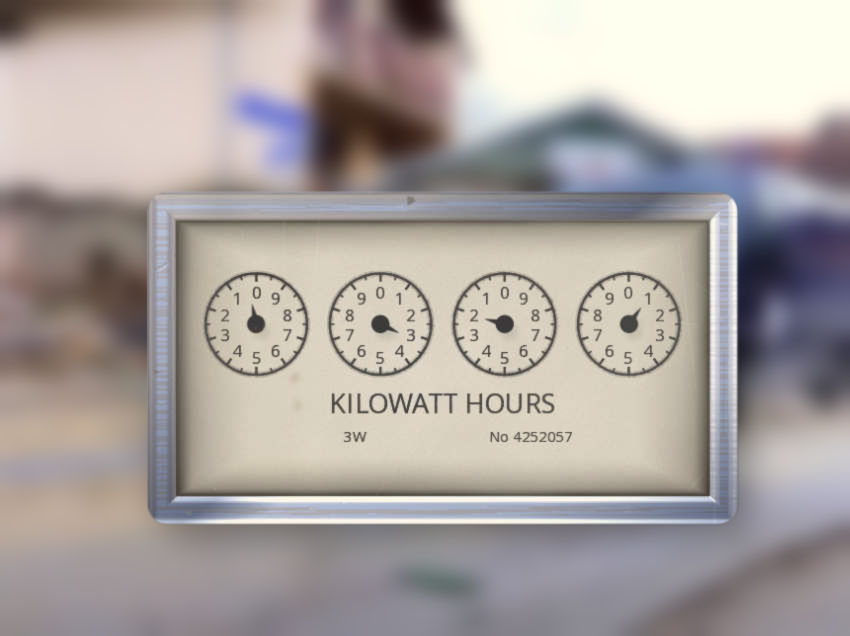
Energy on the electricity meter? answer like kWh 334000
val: kWh 321
